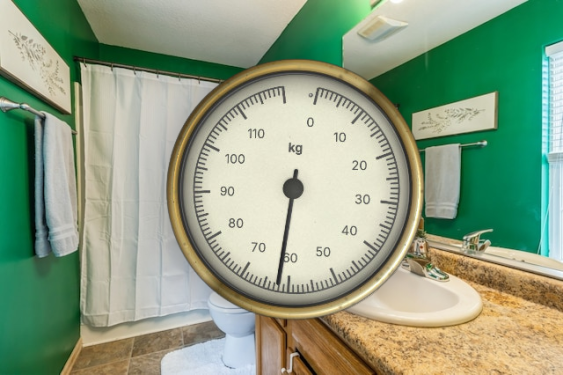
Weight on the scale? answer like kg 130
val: kg 62
